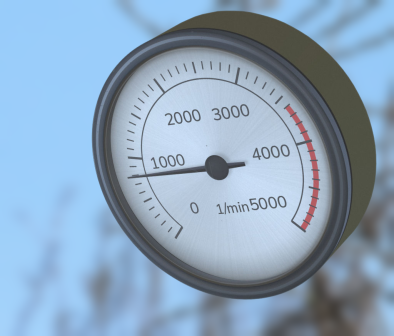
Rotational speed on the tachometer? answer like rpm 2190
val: rpm 800
